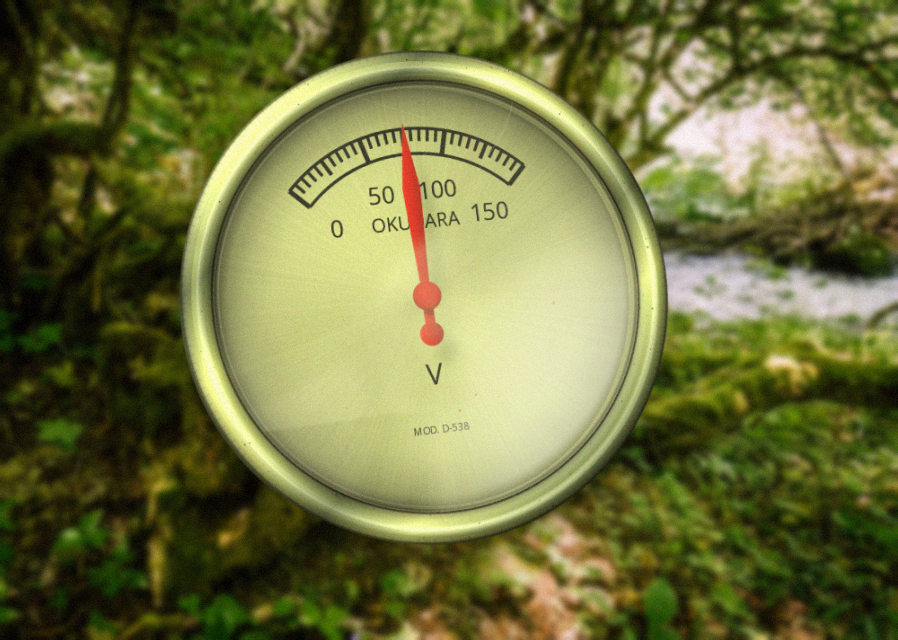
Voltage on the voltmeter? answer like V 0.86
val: V 75
